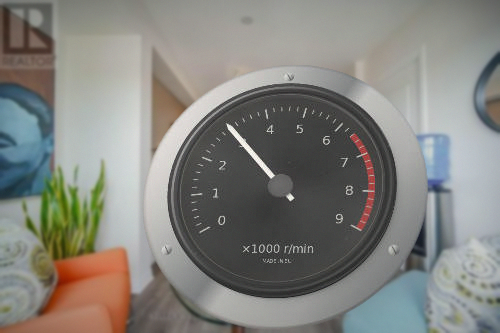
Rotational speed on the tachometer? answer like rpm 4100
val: rpm 3000
